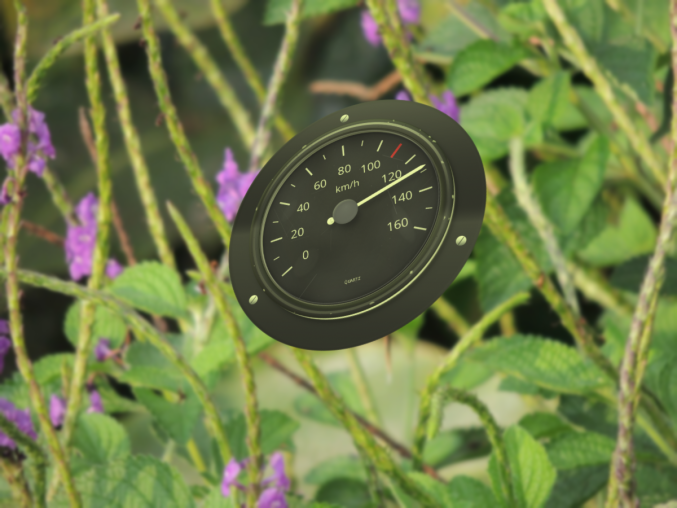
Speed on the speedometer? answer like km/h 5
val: km/h 130
